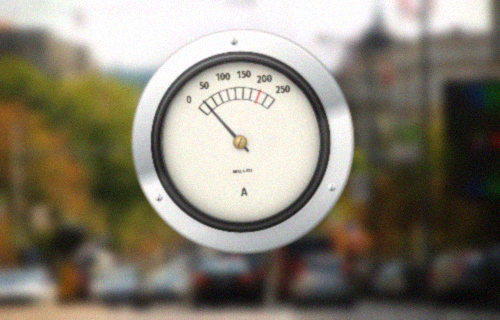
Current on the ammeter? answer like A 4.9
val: A 25
